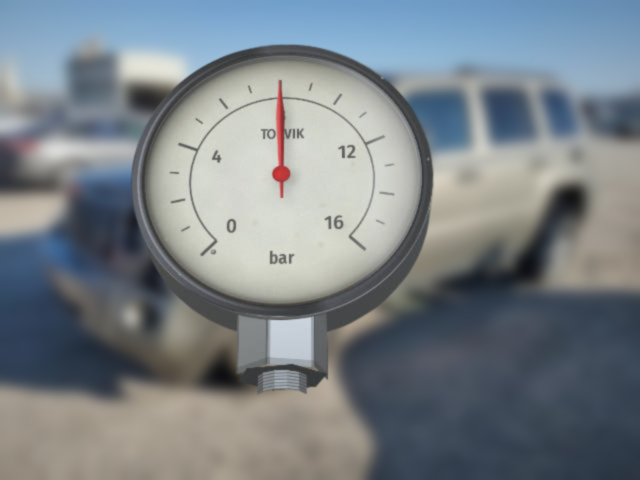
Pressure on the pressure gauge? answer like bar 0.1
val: bar 8
